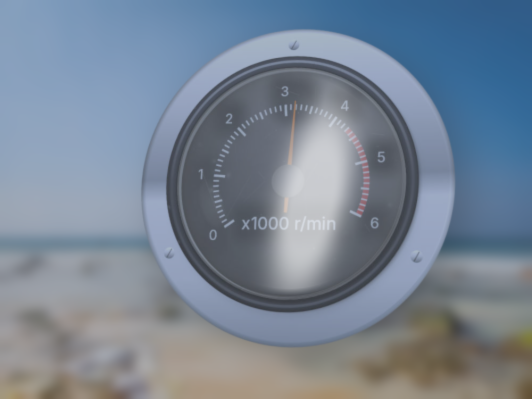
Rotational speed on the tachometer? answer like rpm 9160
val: rpm 3200
